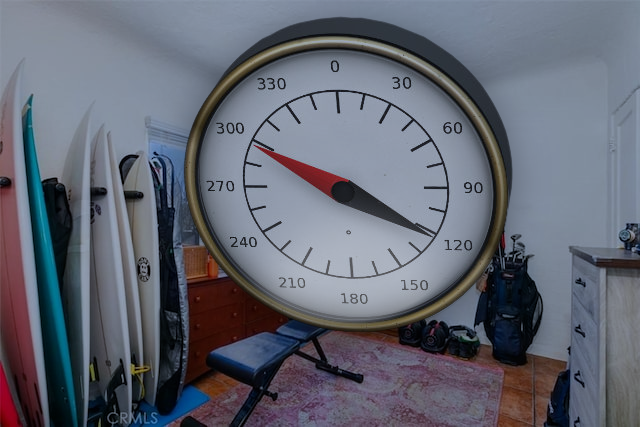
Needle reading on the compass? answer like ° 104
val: ° 300
